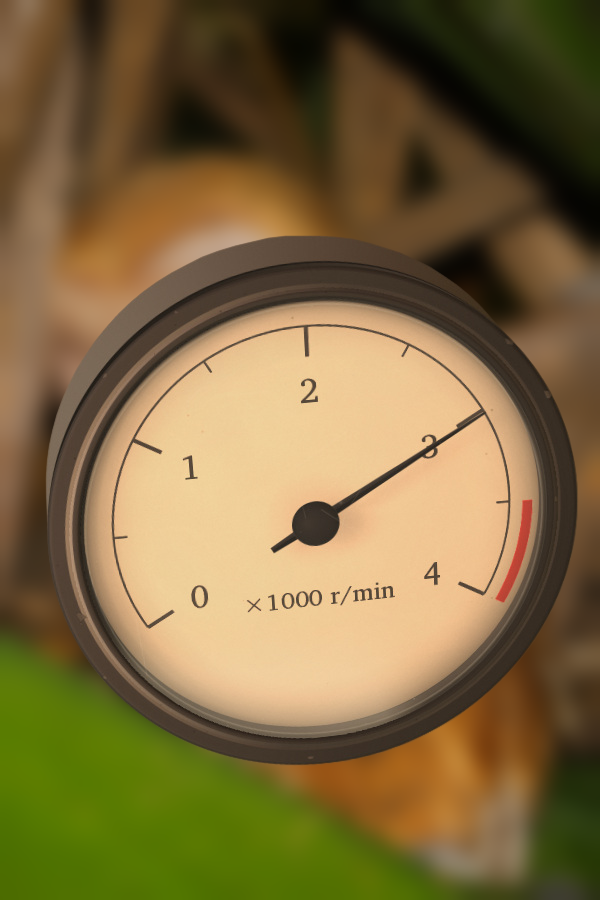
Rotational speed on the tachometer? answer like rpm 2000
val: rpm 3000
